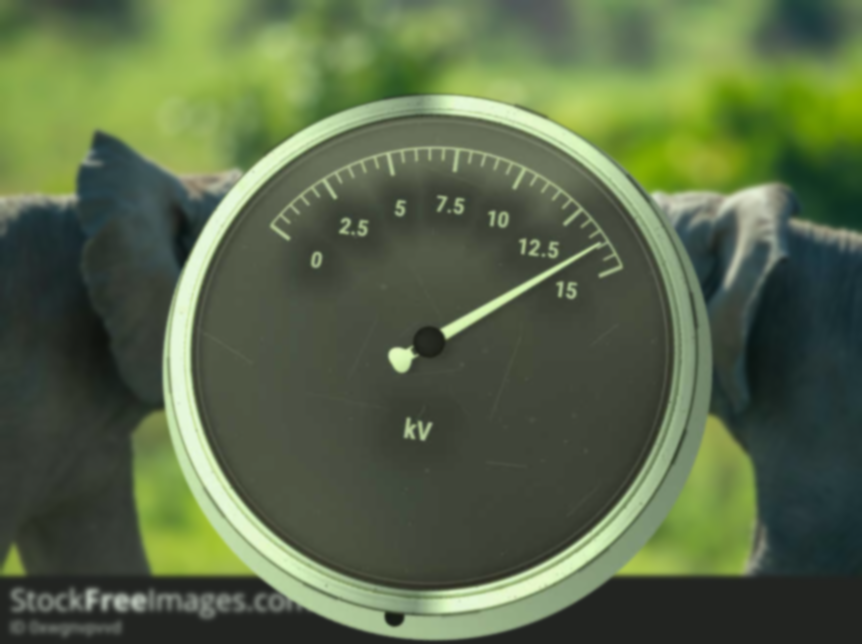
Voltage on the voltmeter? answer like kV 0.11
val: kV 14
